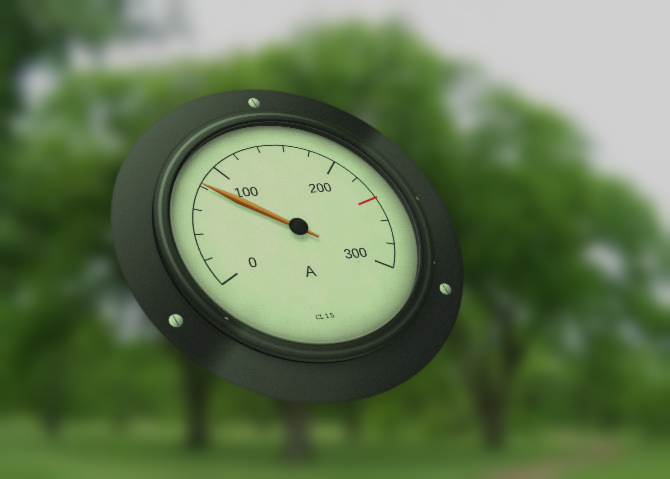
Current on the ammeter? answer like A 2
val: A 80
